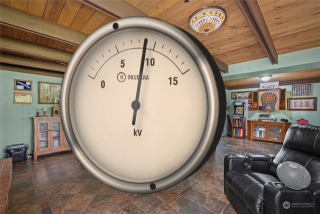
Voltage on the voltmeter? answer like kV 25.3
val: kV 9
